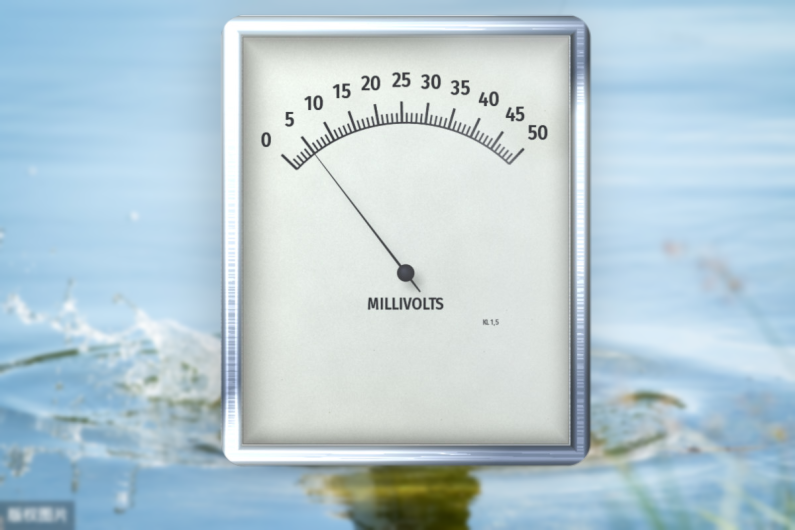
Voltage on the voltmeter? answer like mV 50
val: mV 5
